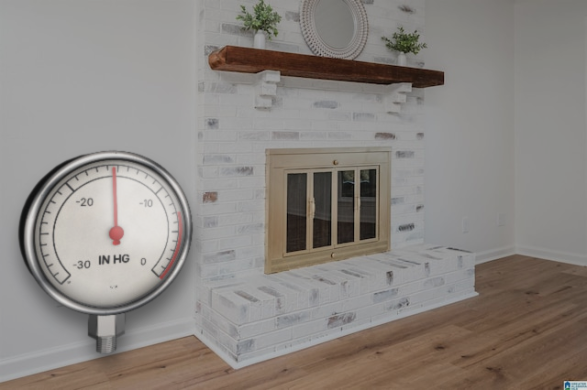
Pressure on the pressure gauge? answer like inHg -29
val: inHg -15.5
